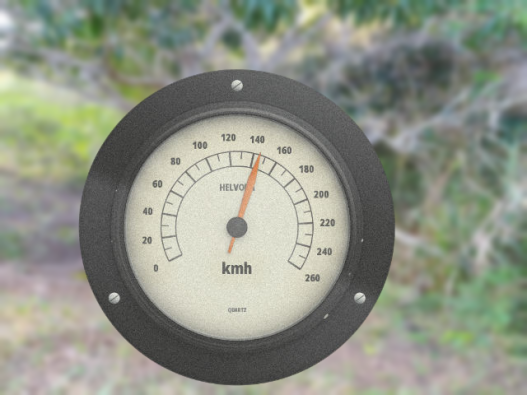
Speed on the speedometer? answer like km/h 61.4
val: km/h 145
